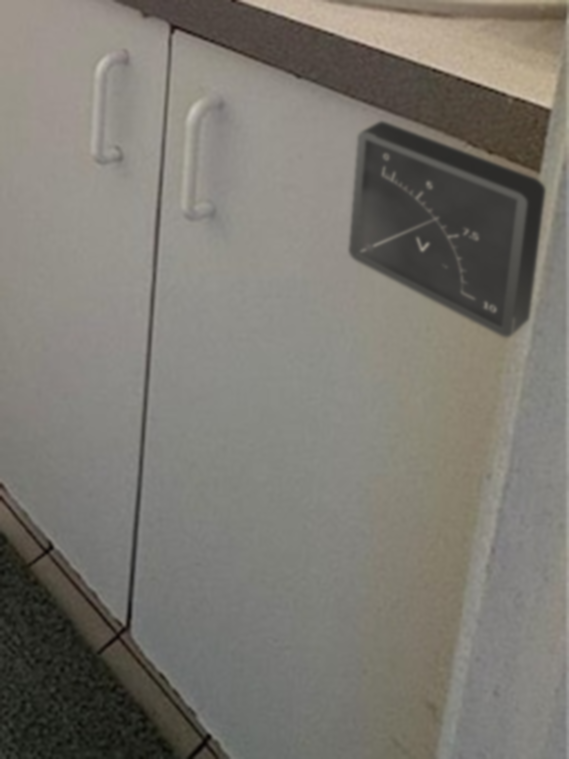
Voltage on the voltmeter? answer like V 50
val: V 6.5
